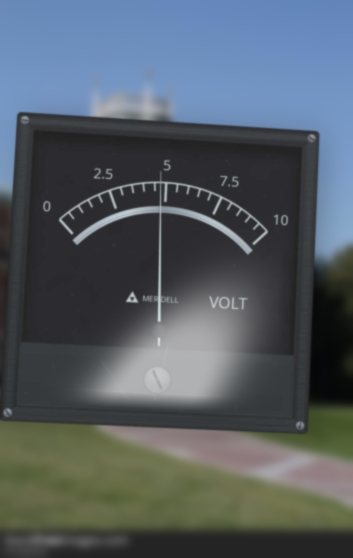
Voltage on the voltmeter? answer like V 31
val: V 4.75
